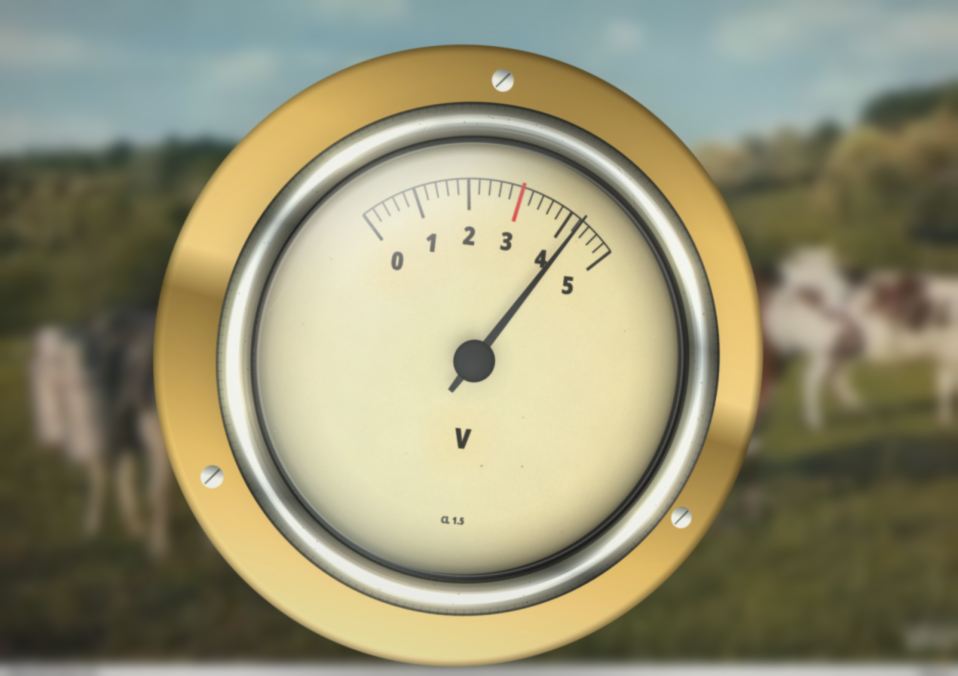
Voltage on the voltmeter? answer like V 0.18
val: V 4.2
